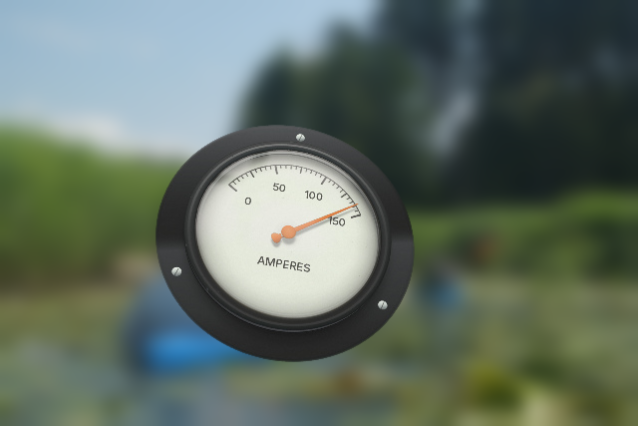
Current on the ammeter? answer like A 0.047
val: A 140
